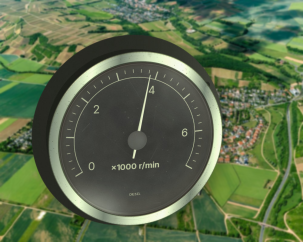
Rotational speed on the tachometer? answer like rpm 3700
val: rpm 3800
